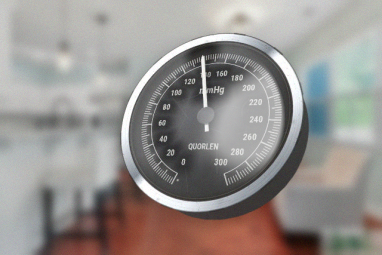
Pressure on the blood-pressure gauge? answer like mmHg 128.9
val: mmHg 140
